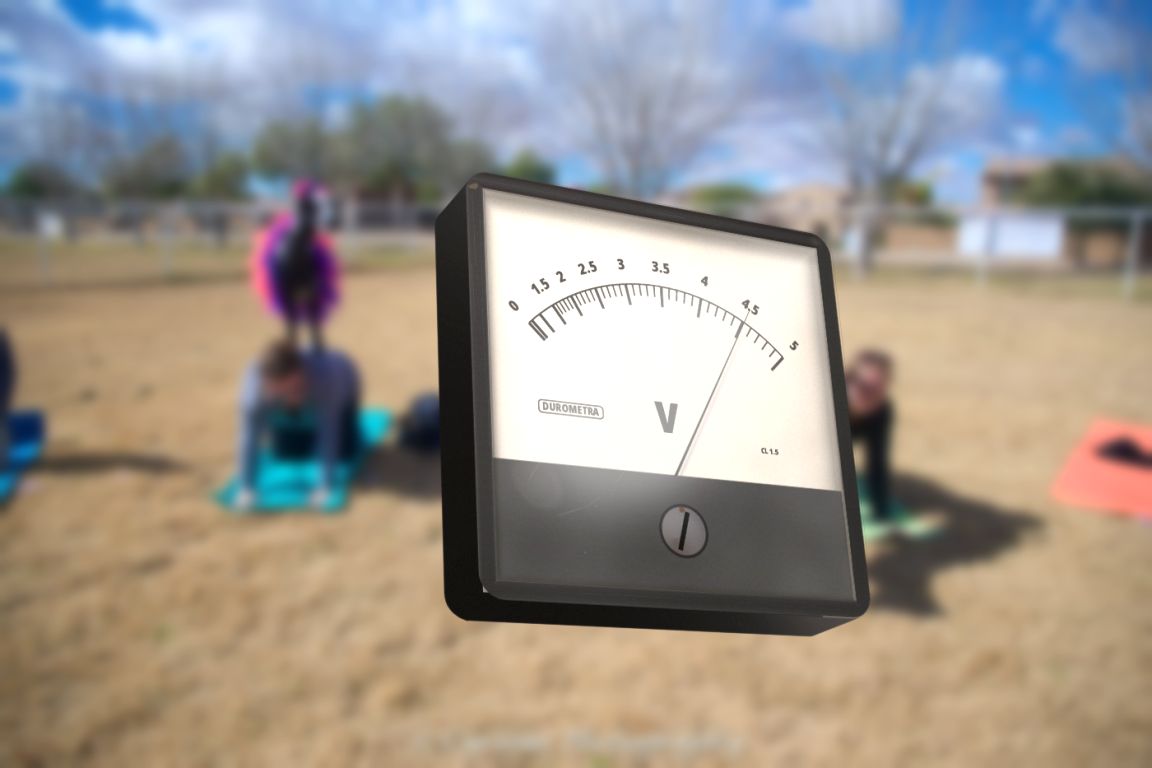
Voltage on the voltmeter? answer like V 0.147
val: V 4.5
